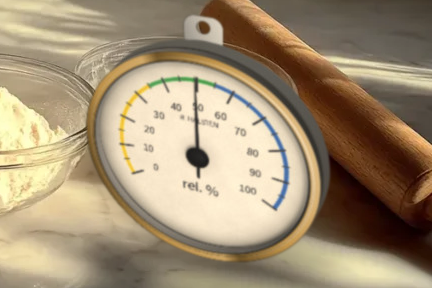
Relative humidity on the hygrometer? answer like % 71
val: % 50
